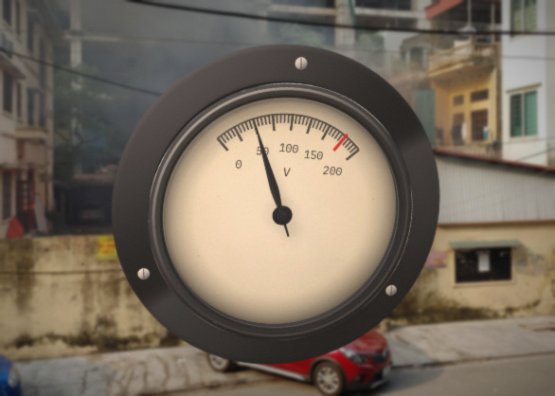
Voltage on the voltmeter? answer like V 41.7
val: V 50
